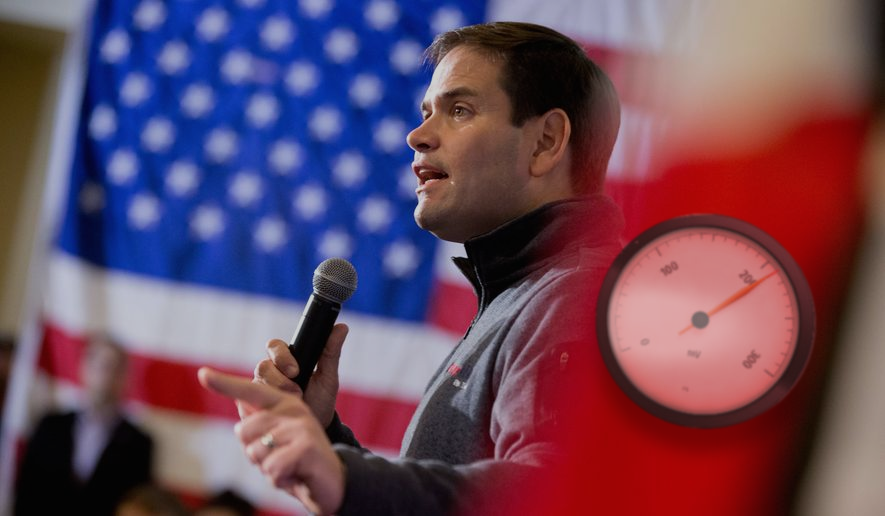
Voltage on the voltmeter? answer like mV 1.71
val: mV 210
